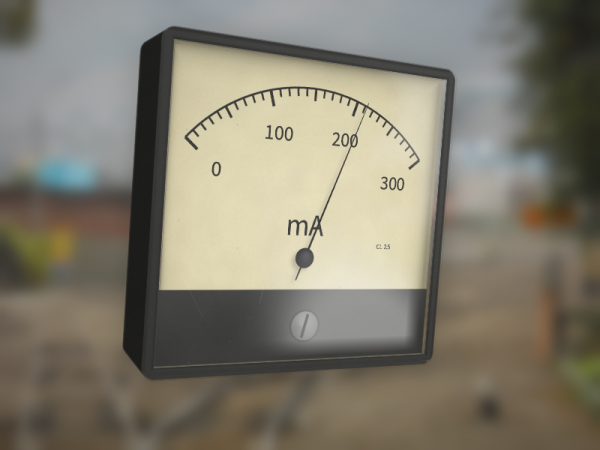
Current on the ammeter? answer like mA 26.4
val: mA 210
